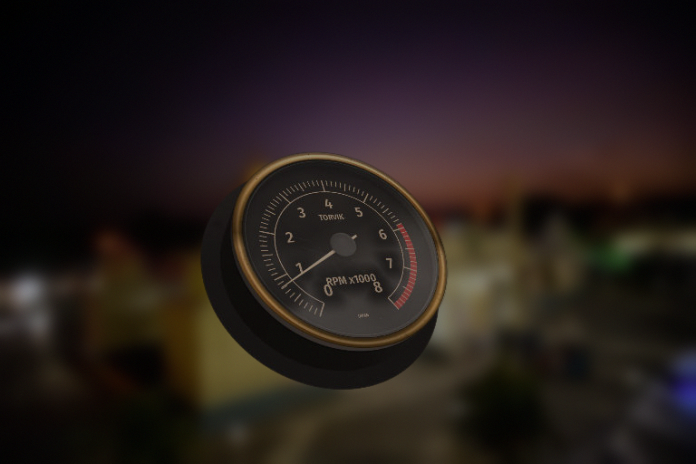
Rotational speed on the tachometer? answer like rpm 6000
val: rpm 800
